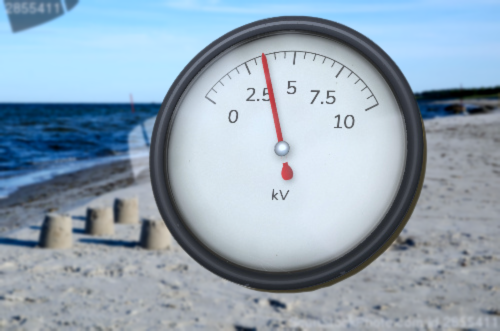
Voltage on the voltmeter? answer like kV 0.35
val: kV 3.5
